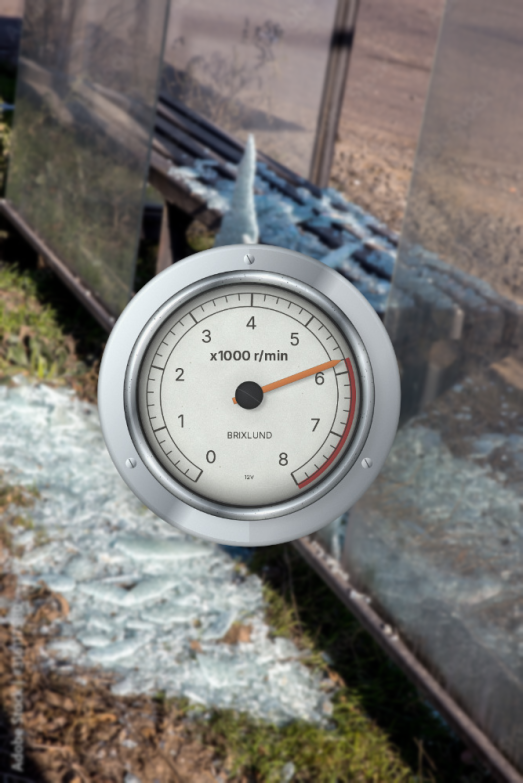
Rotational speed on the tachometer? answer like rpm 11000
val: rpm 5800
